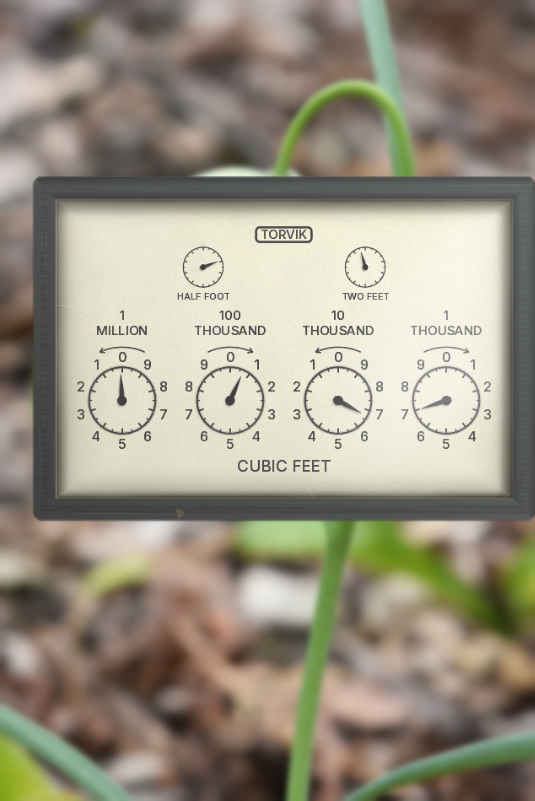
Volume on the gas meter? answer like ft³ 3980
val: ft³ 6700
